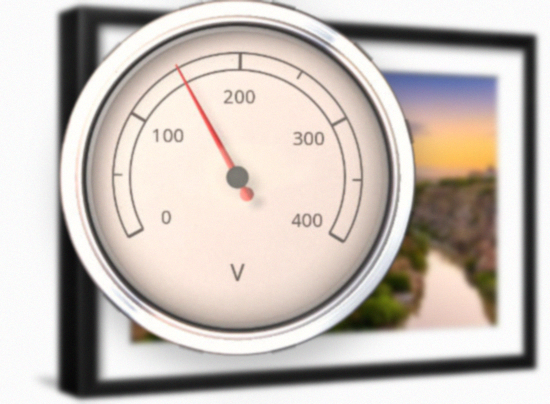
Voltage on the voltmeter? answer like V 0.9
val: V 150
